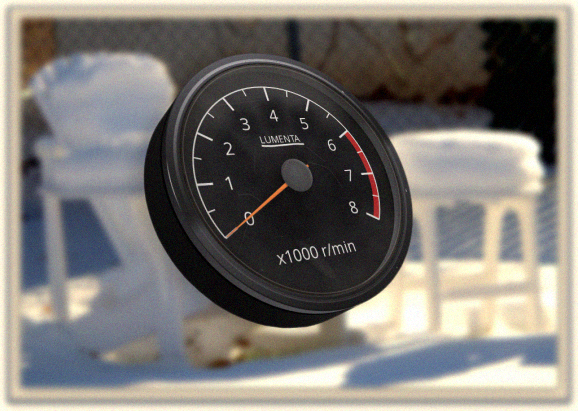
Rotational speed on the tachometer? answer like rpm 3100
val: rpm 0
